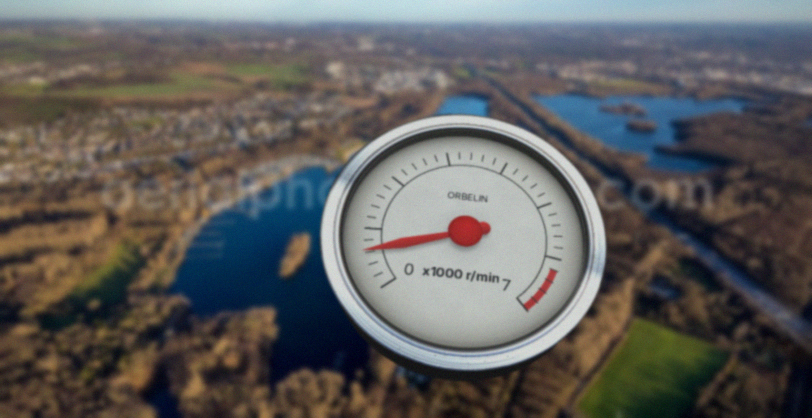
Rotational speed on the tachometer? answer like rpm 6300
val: rpm 600
